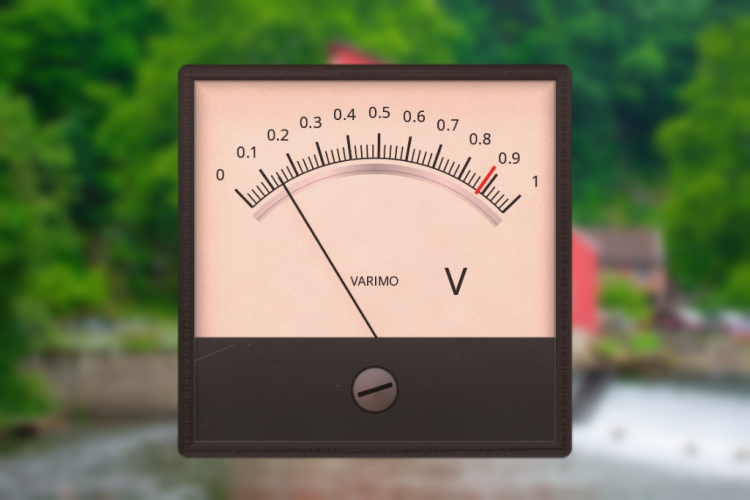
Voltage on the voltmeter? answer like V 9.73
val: V 0.14
